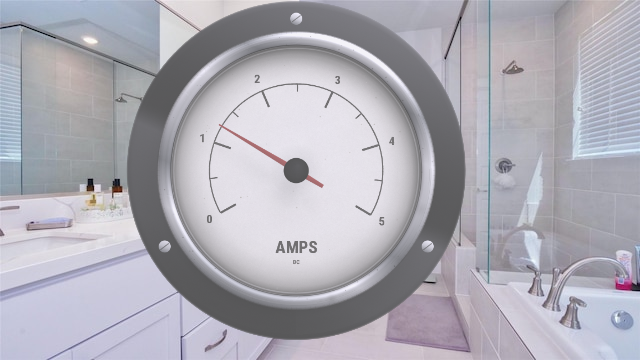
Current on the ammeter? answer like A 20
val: A 1.25
